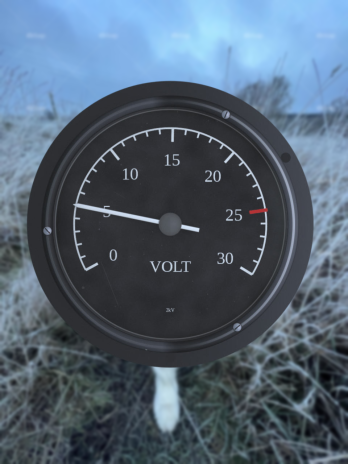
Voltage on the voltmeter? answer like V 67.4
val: V 5
